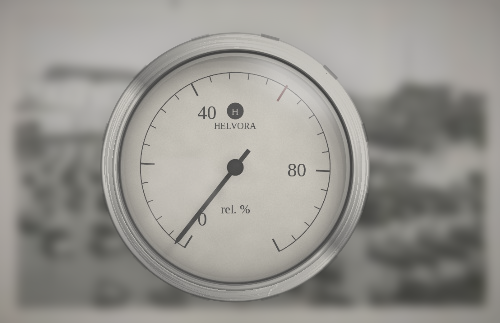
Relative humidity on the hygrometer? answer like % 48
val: % 2
